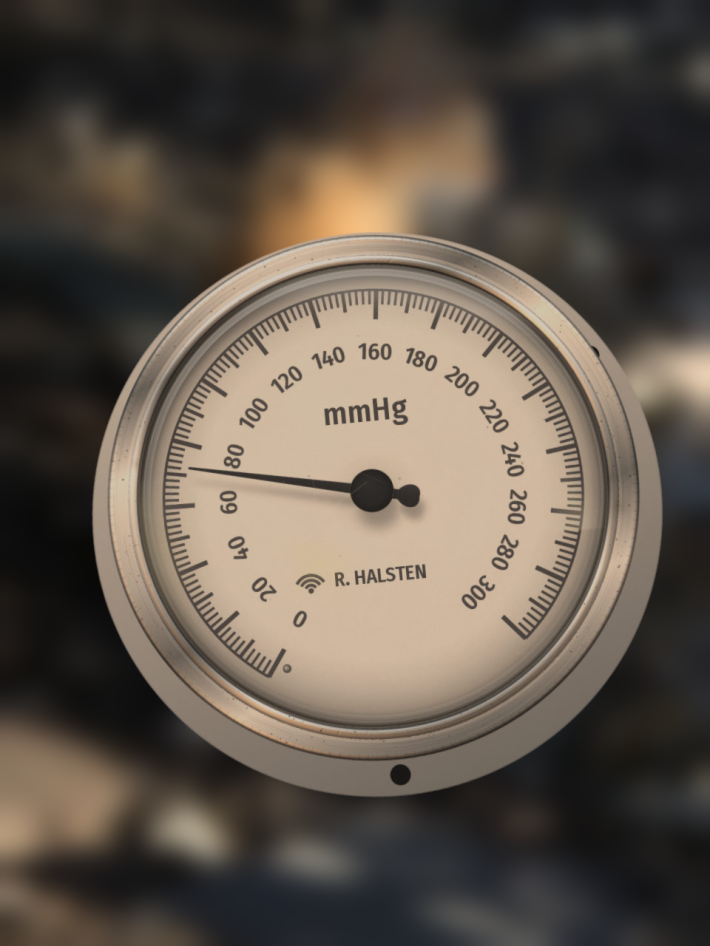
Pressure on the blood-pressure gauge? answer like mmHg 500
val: mmHg 72
